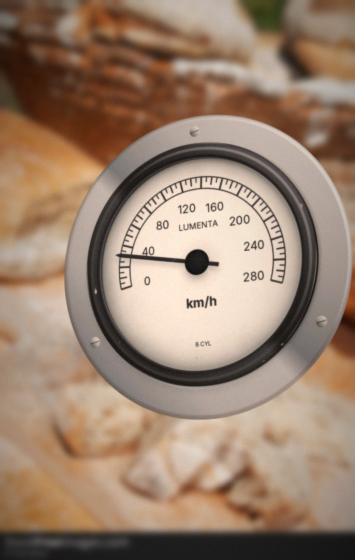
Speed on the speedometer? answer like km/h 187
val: km/h 30
